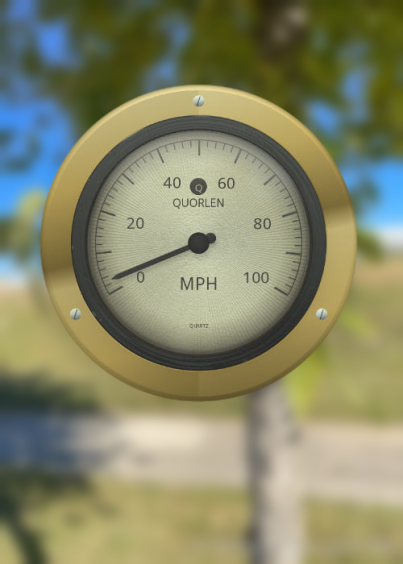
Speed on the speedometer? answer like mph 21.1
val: mph 3
